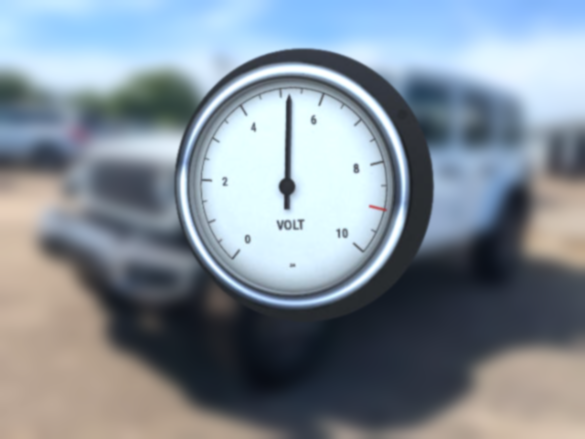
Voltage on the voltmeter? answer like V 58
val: V 5.25
